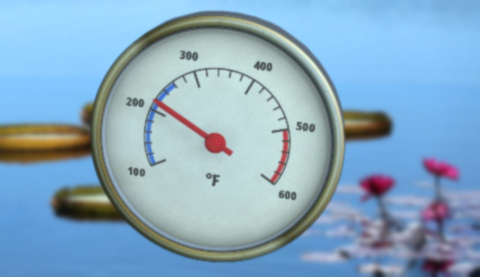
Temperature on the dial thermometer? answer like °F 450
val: °F 220
